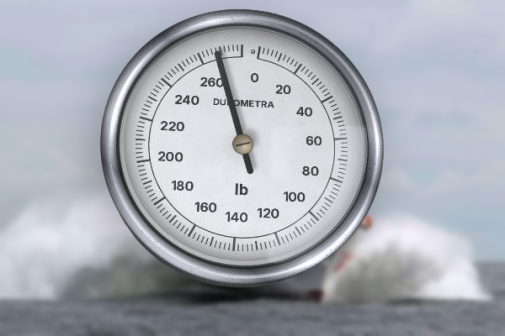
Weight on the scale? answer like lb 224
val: lb 268
